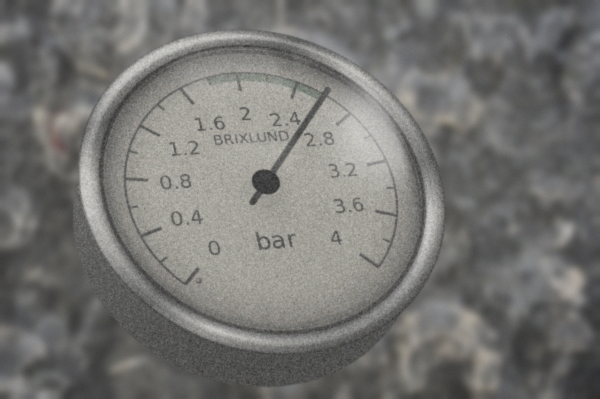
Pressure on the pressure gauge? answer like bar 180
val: bar 2.6
